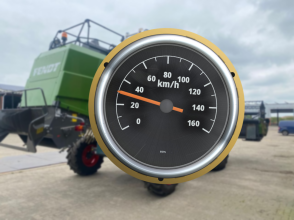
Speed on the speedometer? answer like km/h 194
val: km/h 30
